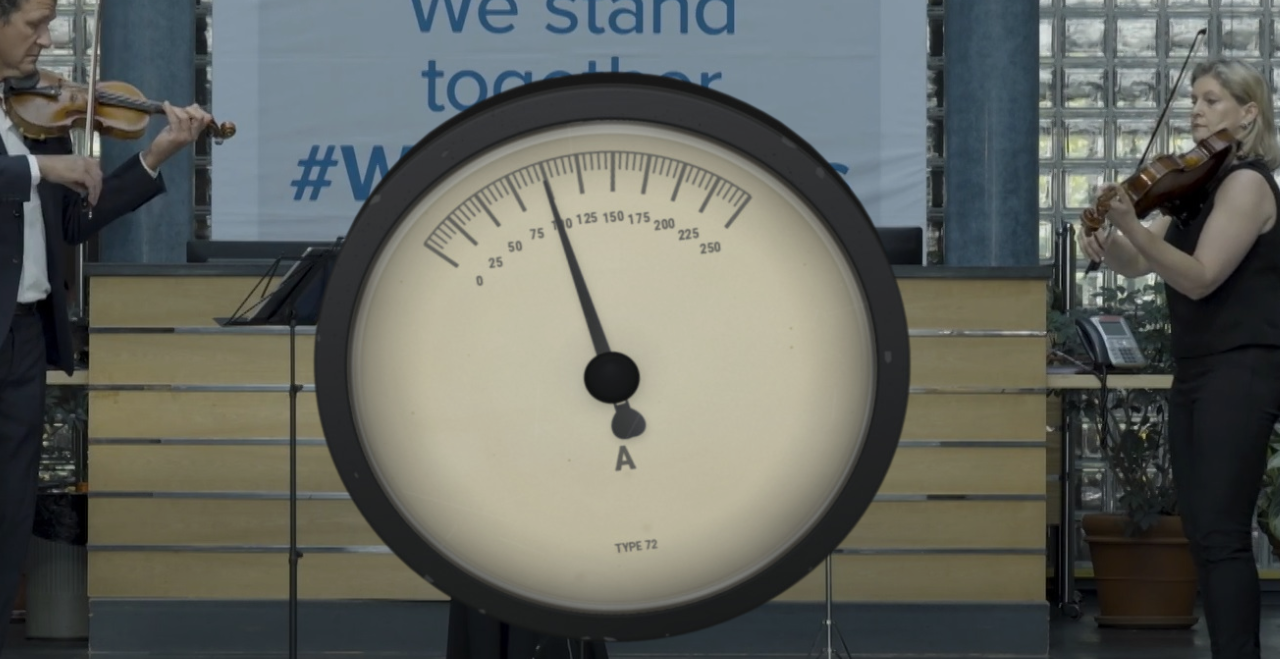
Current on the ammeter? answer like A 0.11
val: A 100
